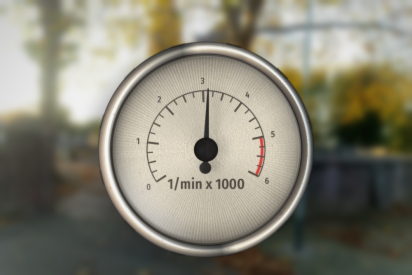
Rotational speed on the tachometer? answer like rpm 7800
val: rpm 3125
